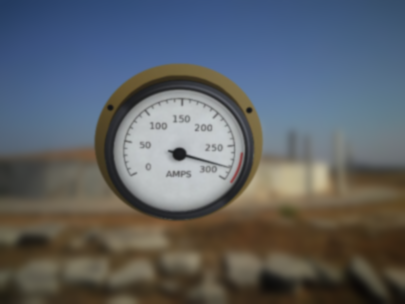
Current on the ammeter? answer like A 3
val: A 280
